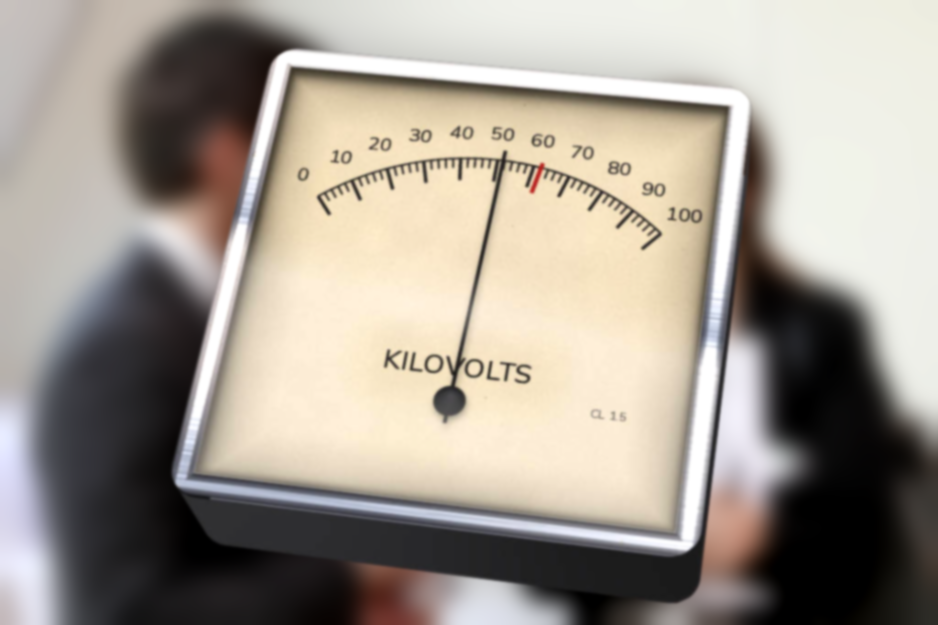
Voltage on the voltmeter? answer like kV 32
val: kV 52
